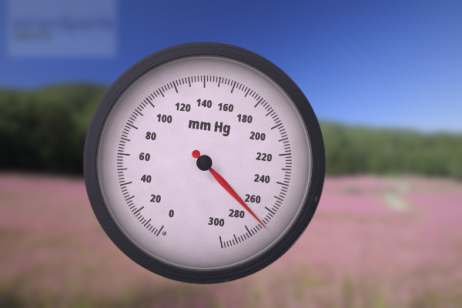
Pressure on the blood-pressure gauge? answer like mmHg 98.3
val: mmHg 270
